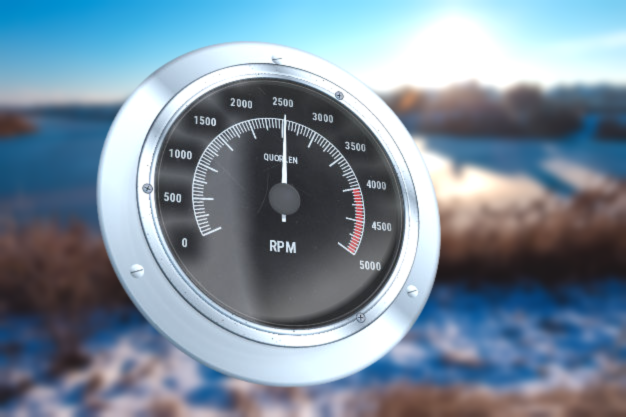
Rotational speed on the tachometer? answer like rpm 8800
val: rpm 2500
